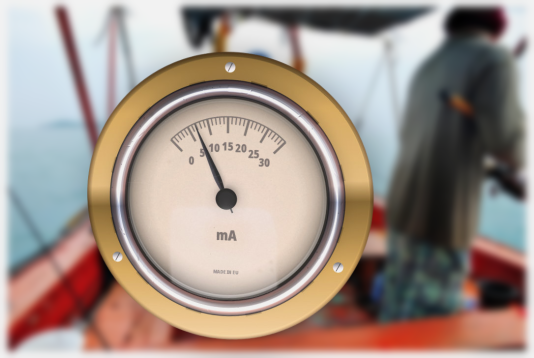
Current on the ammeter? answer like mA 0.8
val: mA 7
